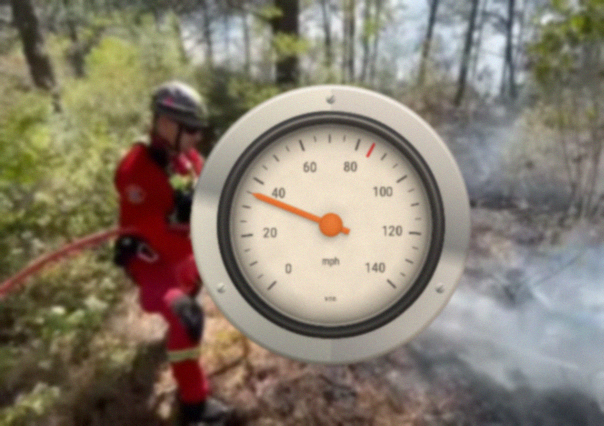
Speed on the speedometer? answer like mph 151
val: mph 35
